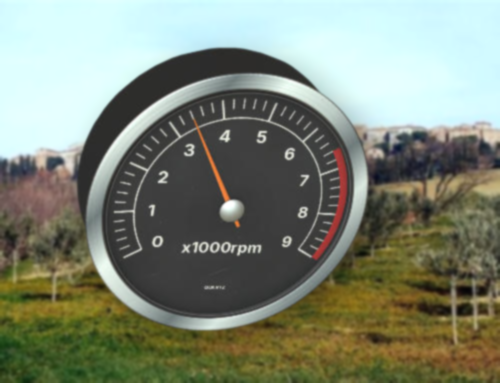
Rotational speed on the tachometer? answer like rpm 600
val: rpm 3400
